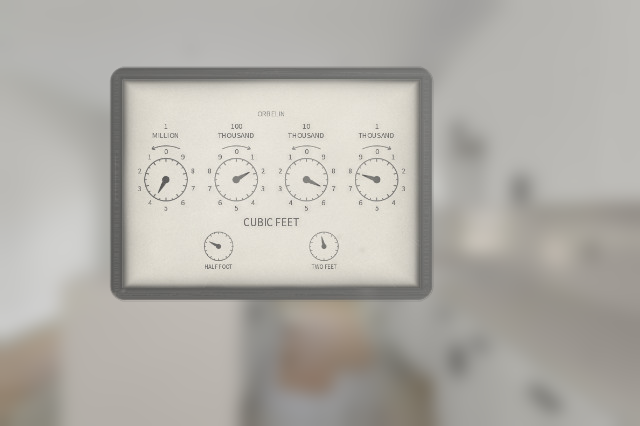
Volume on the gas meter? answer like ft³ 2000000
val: ft³ 416800
